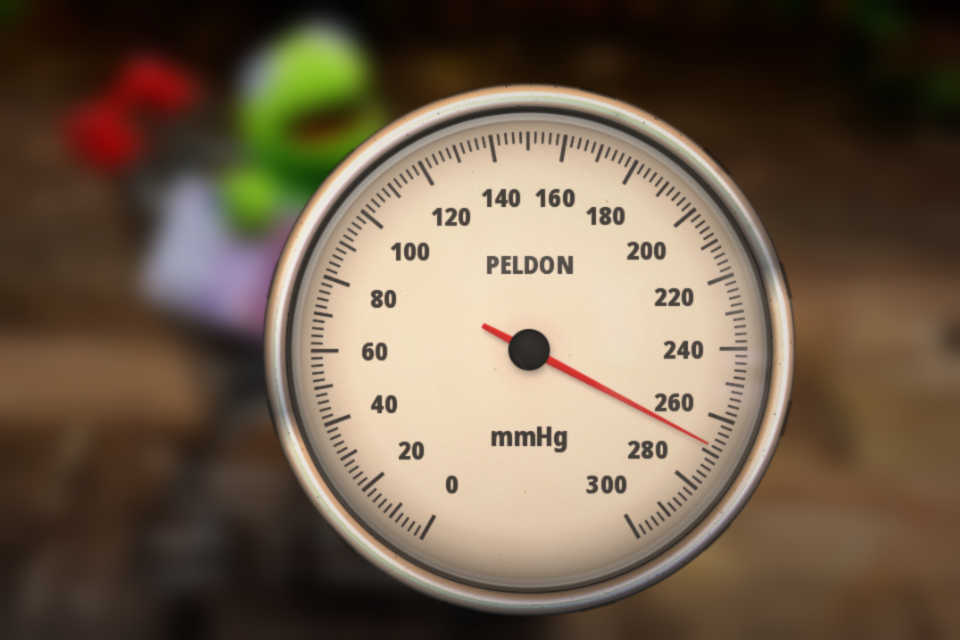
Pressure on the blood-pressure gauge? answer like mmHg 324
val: mmHg 268
